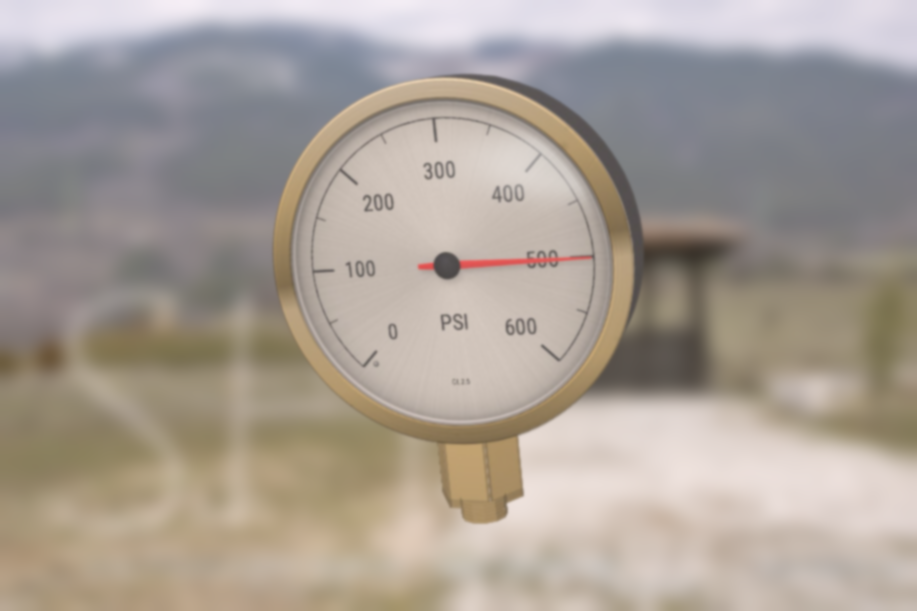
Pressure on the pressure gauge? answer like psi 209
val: psi 500
